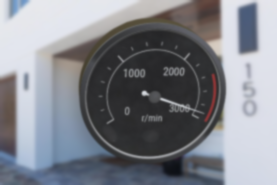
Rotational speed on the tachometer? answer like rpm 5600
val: rpm 2900
